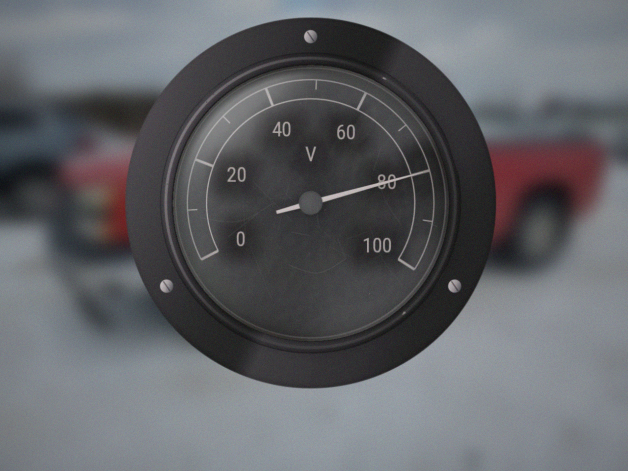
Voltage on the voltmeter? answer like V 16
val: V 80
